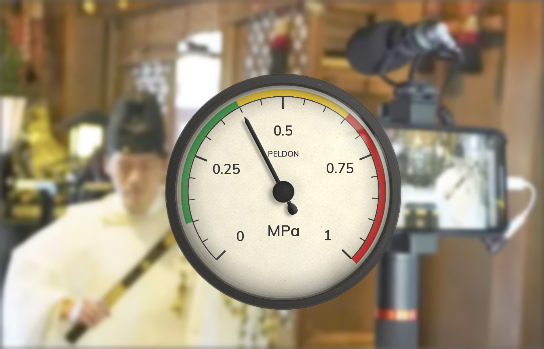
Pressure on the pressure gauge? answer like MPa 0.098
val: MPa 0.4
